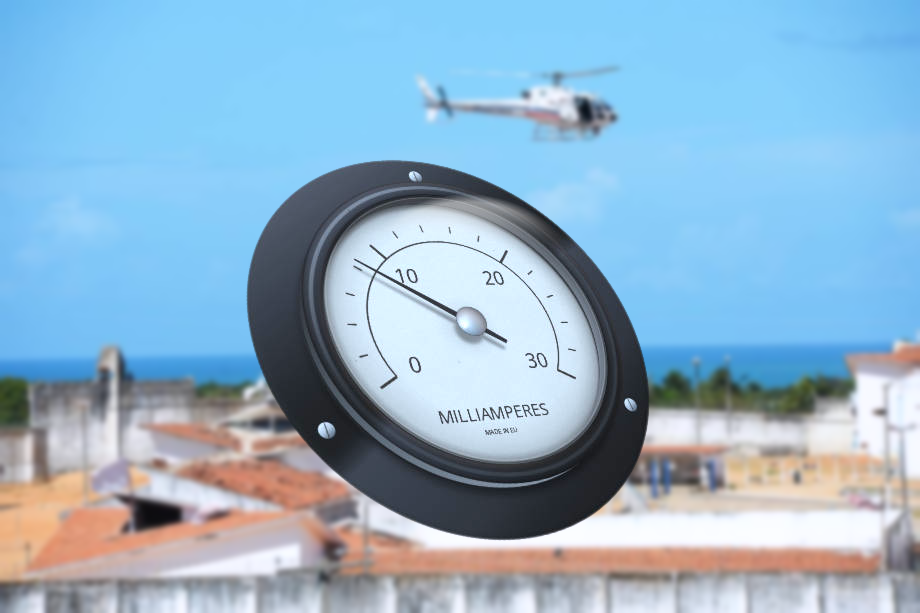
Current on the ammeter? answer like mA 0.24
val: mA 8
